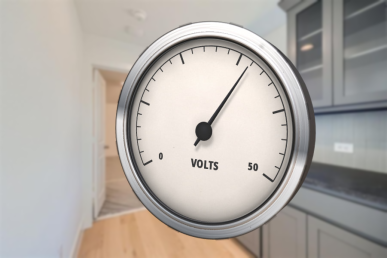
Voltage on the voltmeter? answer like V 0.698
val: V 32
